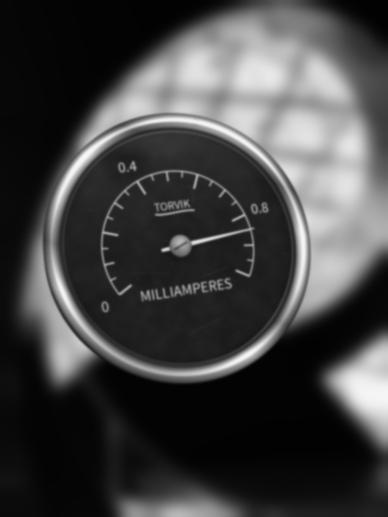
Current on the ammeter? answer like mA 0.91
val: mA 0.85
